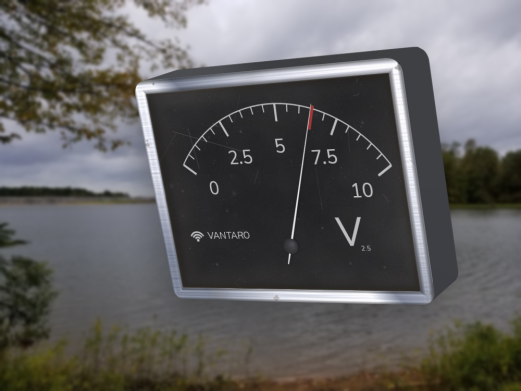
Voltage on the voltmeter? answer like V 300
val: V 6.5
